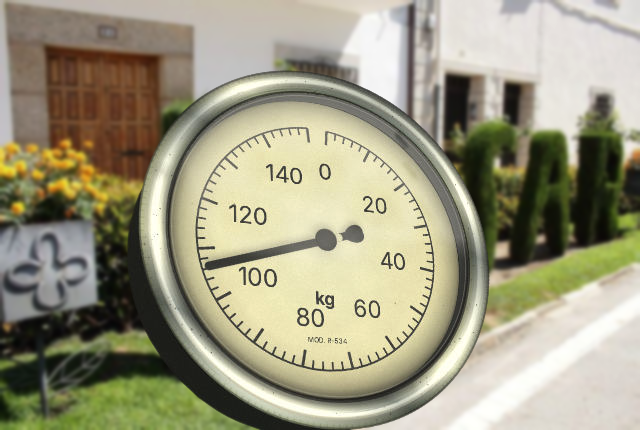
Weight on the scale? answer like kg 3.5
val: kg 106
